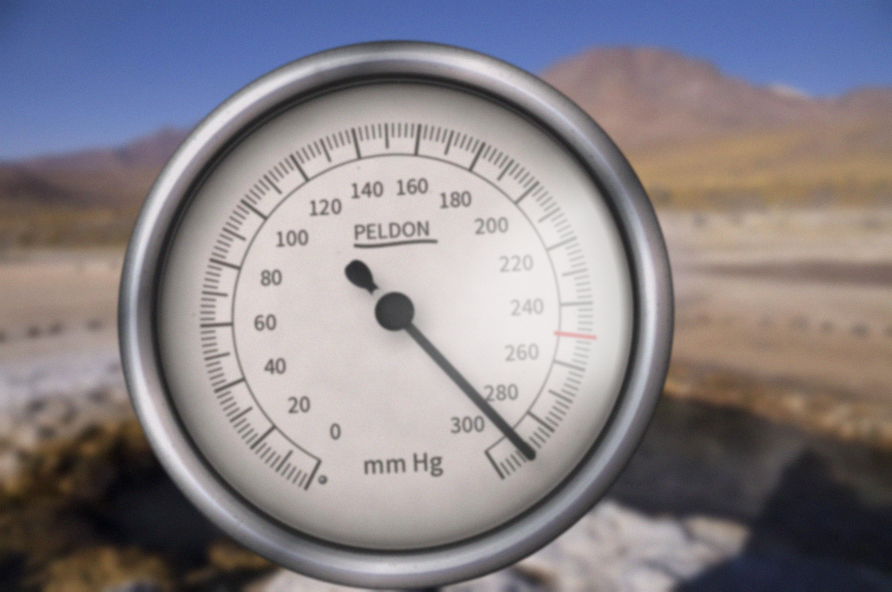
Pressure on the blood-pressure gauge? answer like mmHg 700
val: mmHg 290
